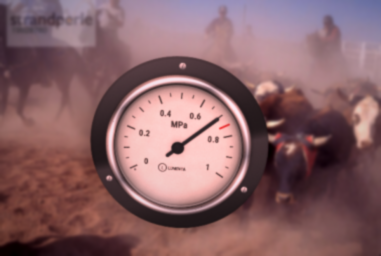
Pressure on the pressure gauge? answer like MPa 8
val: MPa 0.7
